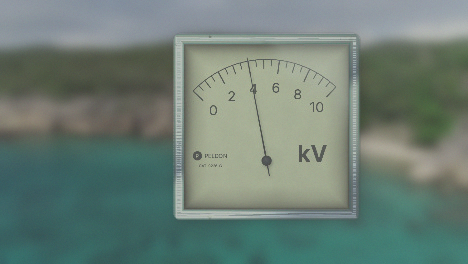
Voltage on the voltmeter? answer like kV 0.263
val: kV 4
